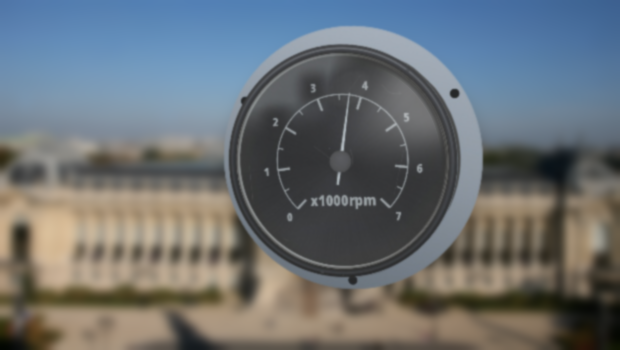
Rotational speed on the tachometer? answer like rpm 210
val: rpm 3750
